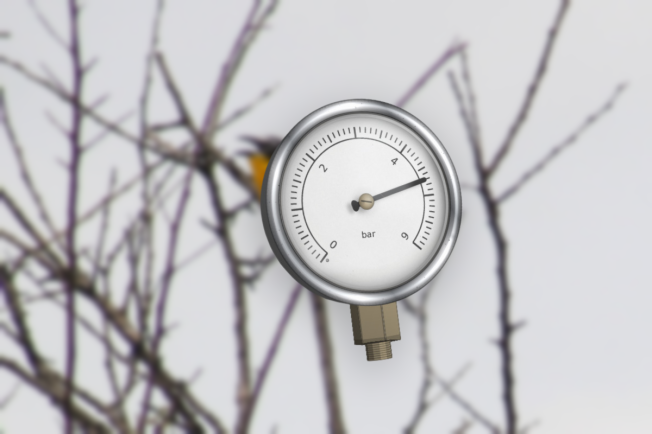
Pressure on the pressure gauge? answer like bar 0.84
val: bar 4.7
